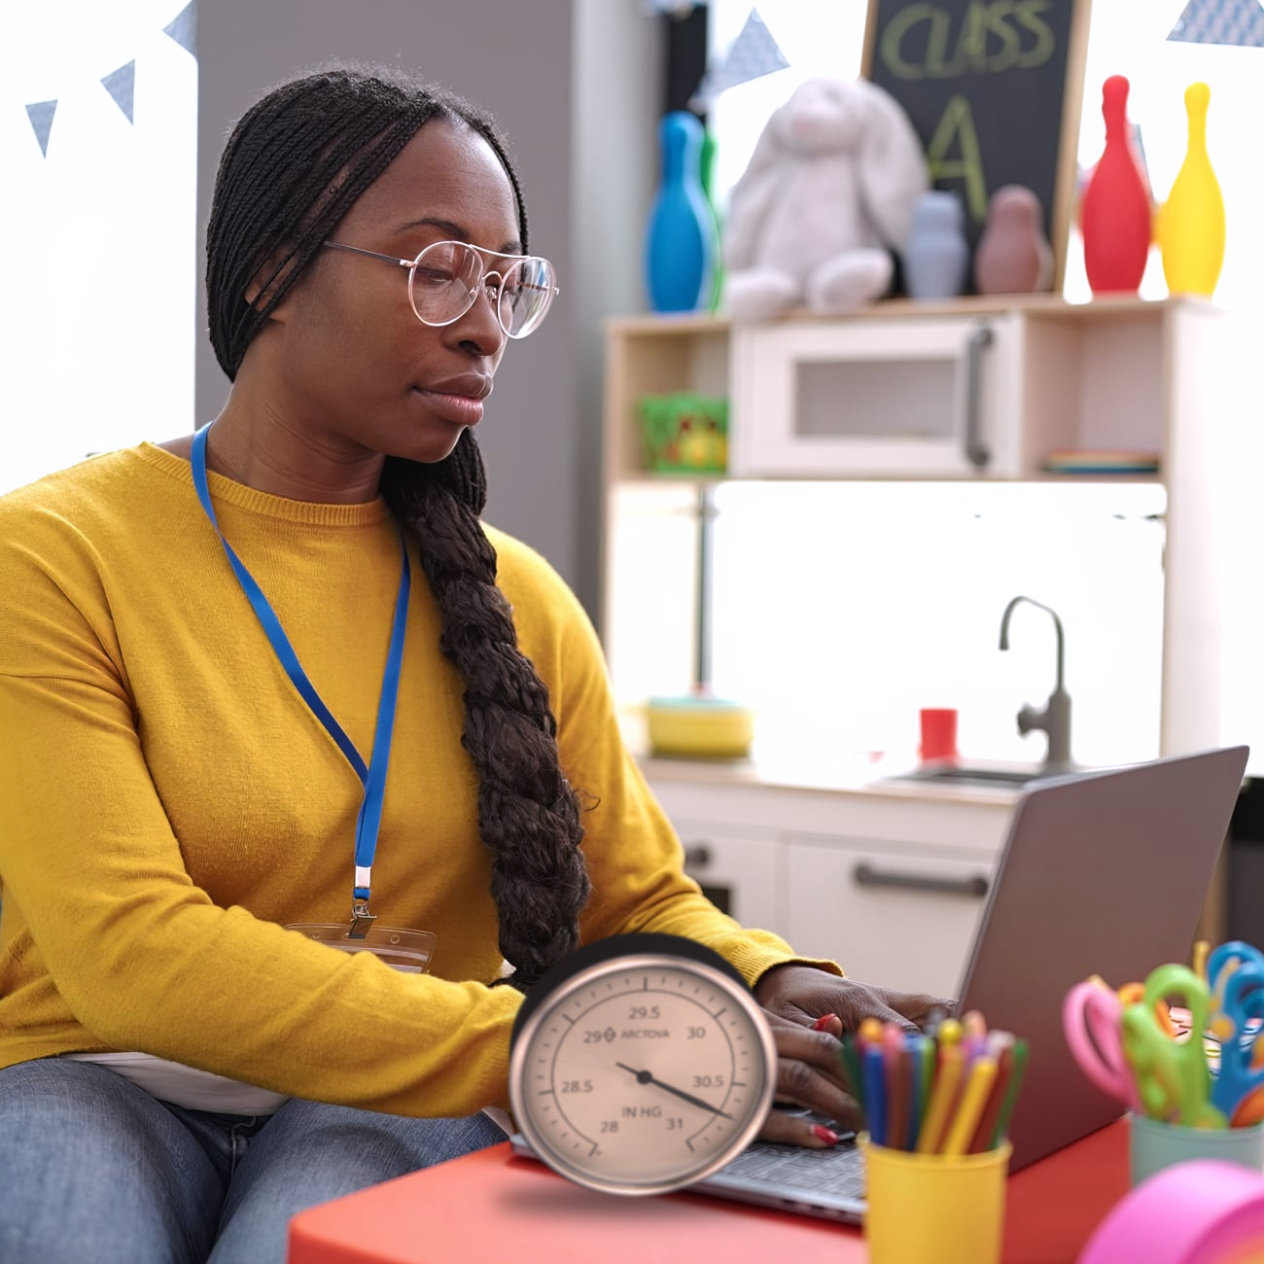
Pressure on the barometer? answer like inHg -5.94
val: inHg 30.7
